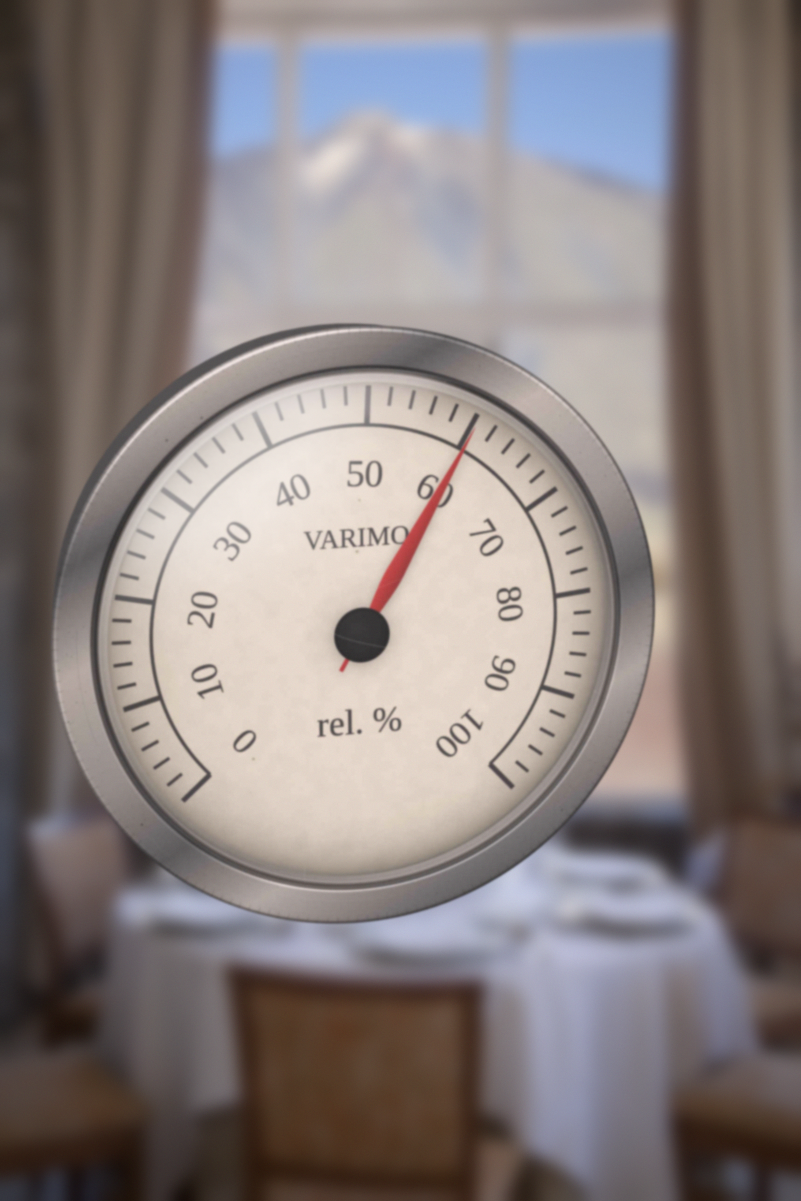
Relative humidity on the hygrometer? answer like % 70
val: % 60
